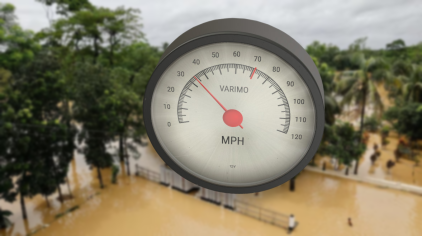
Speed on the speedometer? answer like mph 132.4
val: mph 35
